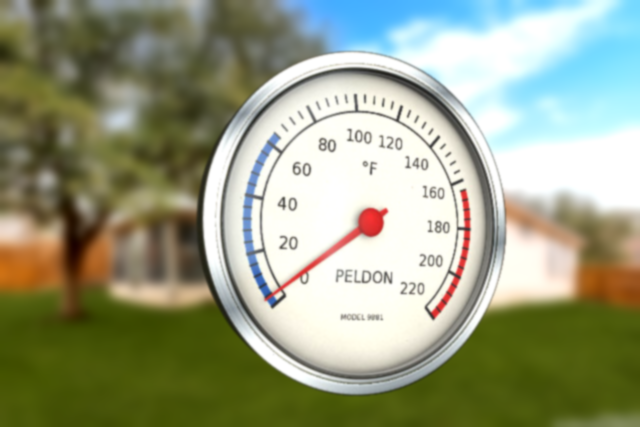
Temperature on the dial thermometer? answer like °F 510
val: °F 4
